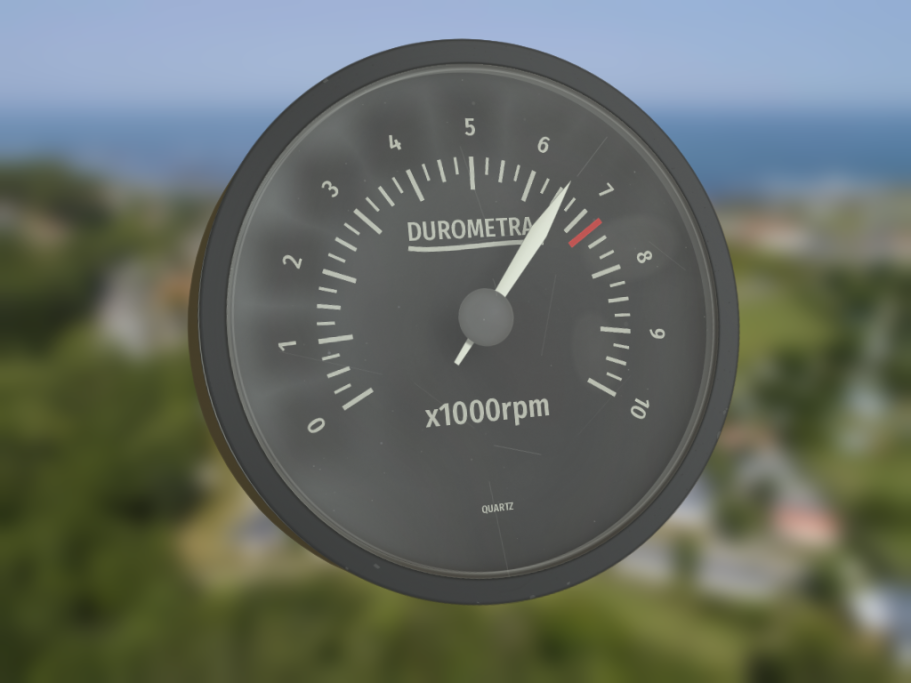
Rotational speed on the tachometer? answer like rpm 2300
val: rpm 6500
